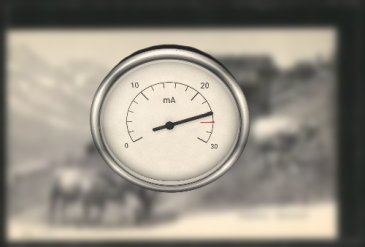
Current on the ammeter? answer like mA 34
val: mA 24
